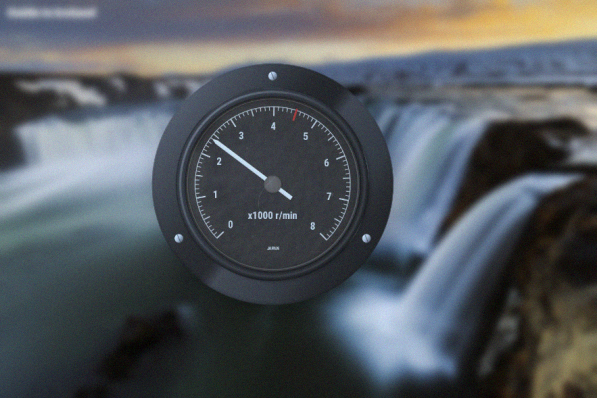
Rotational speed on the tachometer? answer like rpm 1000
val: rpm 2400
